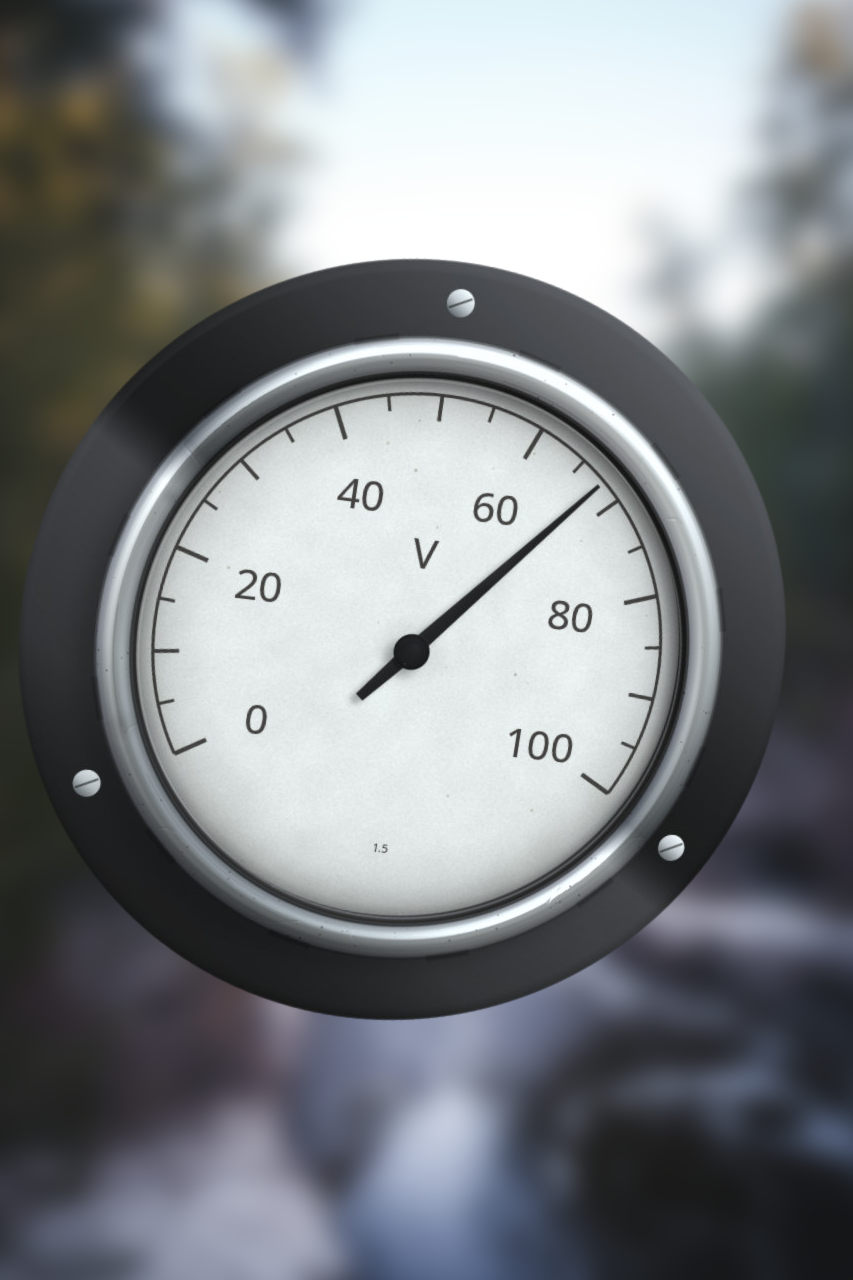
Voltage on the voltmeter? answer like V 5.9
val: V 67.5
